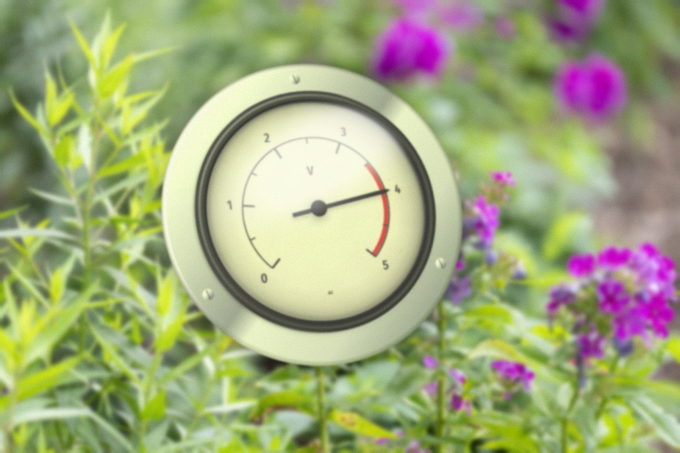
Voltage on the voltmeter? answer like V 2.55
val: V 4
